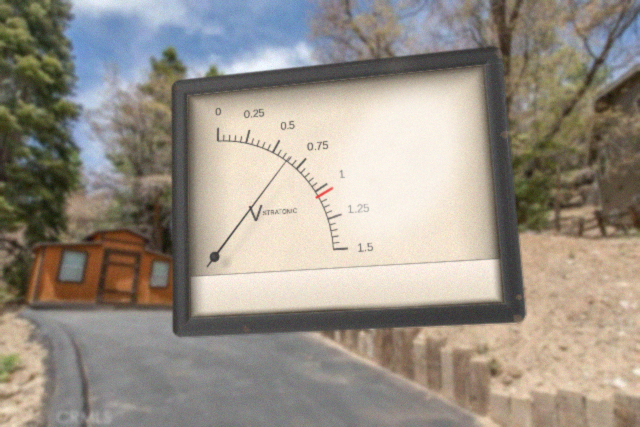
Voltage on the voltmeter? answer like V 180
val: V 0.65
